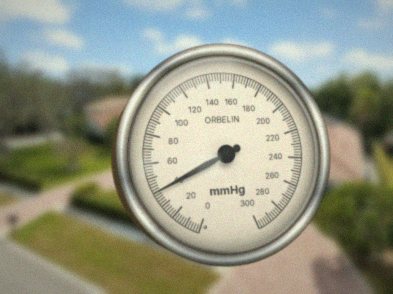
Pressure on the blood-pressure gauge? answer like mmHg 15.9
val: mmHg 40
